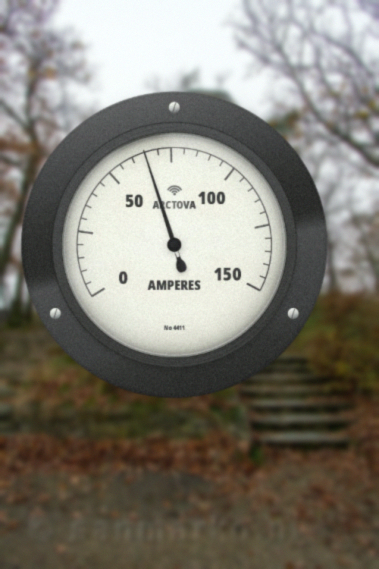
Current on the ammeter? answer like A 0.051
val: A 65
